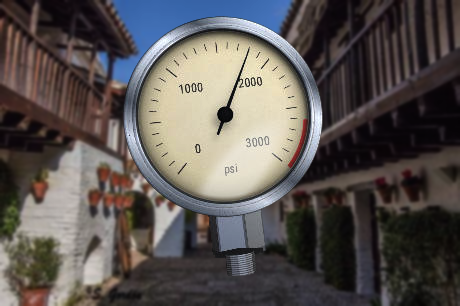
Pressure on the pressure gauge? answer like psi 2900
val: psi 1800
